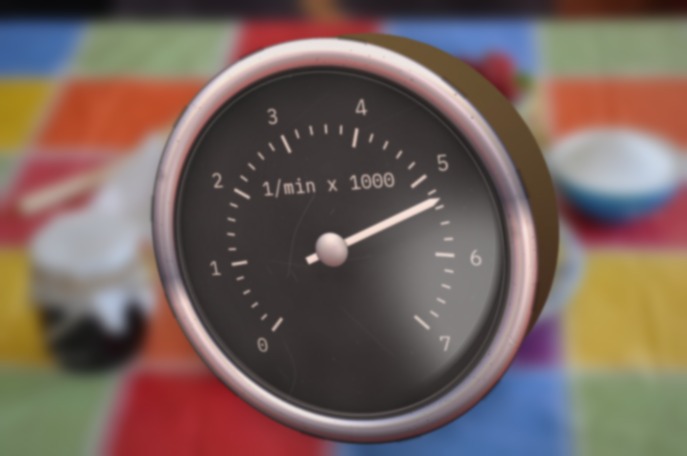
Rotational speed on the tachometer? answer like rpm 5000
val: rpm 5300
